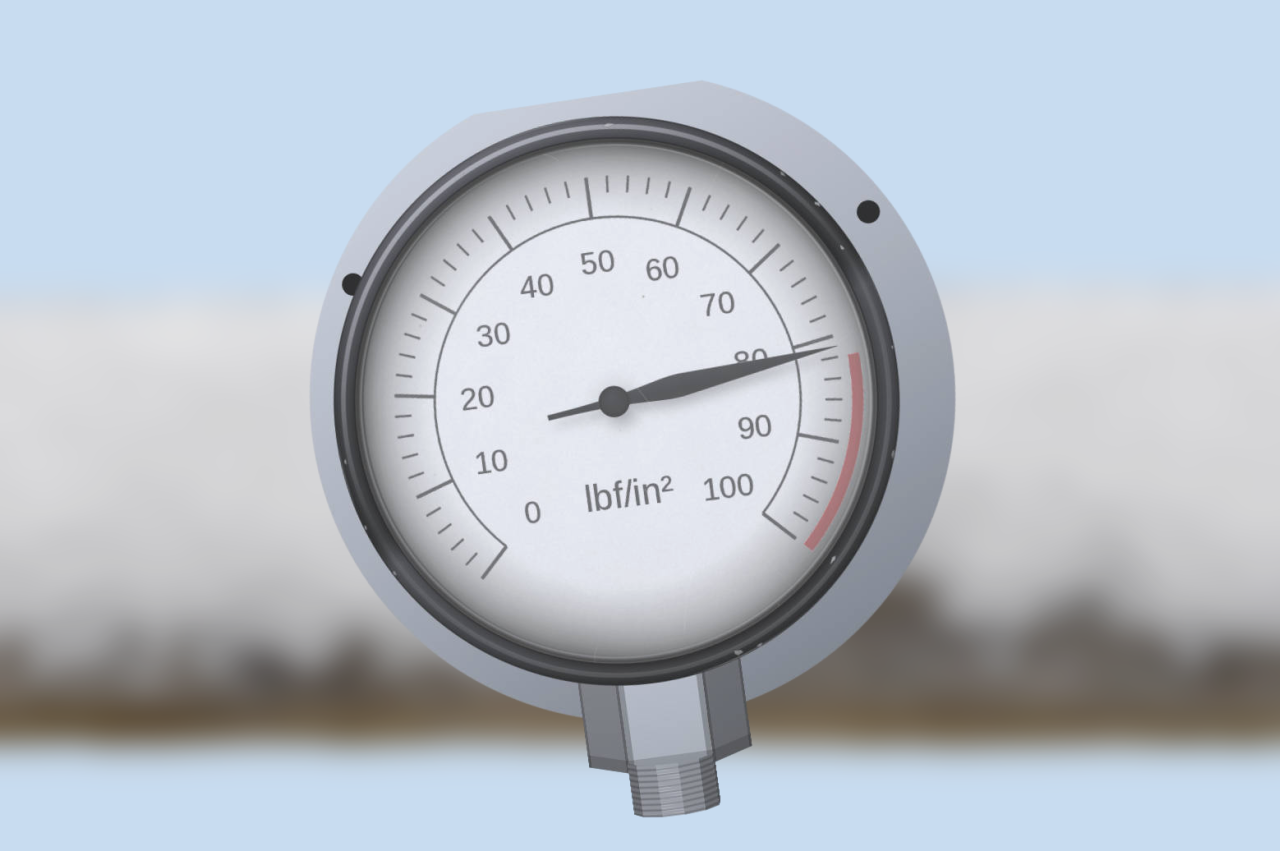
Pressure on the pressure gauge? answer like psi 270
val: psi 81
